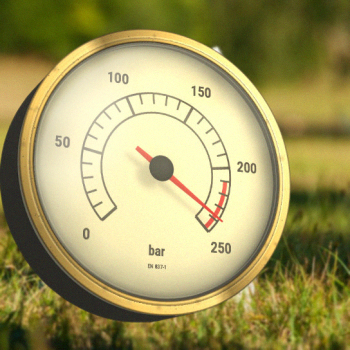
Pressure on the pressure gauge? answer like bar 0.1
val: bar 240
